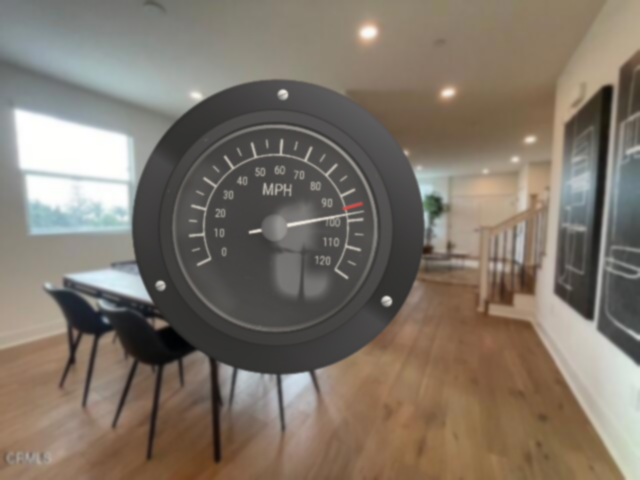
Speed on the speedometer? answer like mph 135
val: mph 97.5
